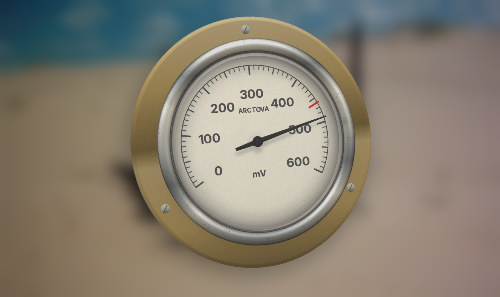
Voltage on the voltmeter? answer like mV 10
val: mV 490
